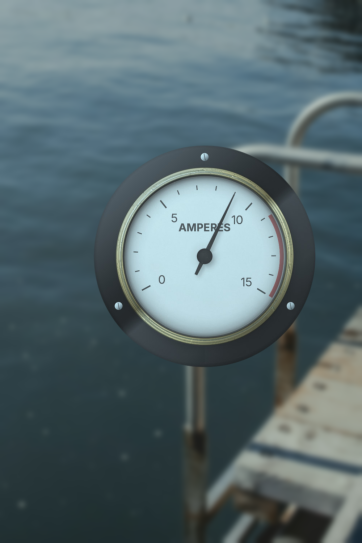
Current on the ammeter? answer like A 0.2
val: A 9
